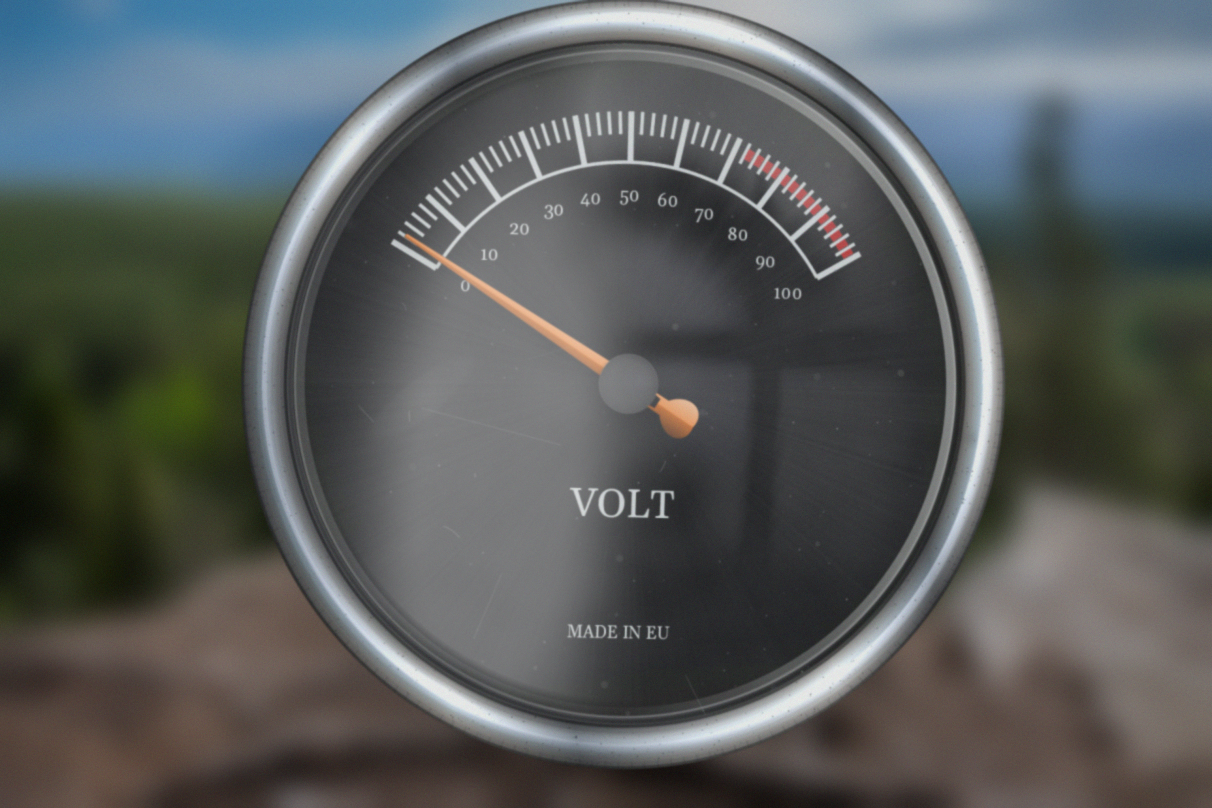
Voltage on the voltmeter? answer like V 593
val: V 2
